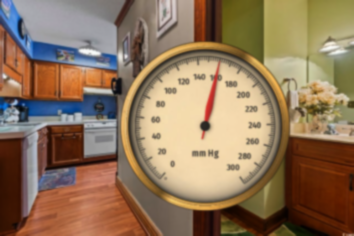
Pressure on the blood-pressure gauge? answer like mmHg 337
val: mmHg 160
